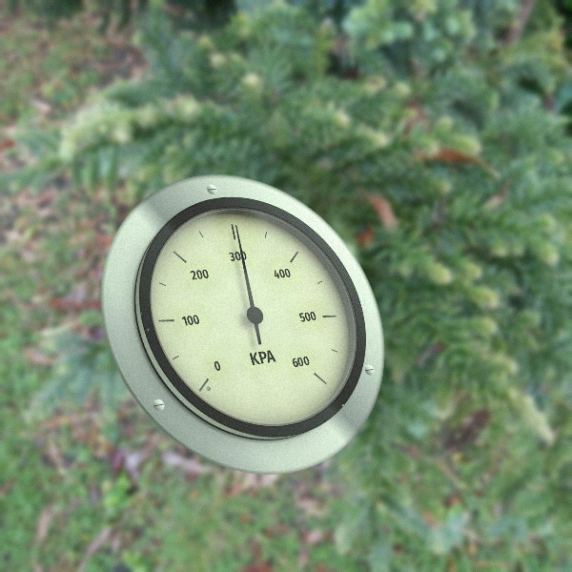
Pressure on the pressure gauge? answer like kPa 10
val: kPa 300
